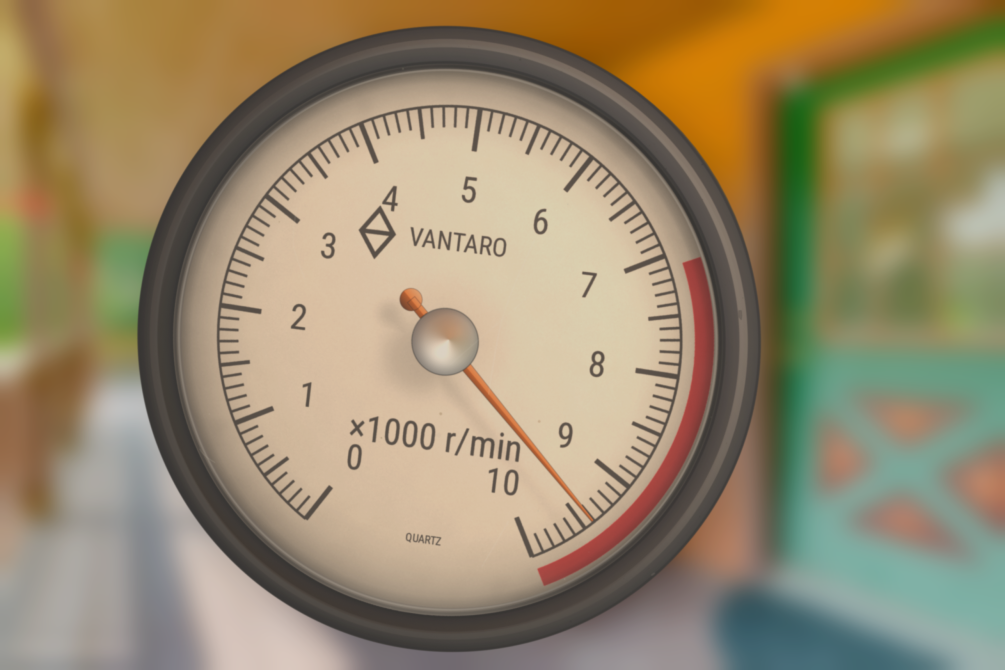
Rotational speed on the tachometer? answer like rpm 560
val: rpm 9400
